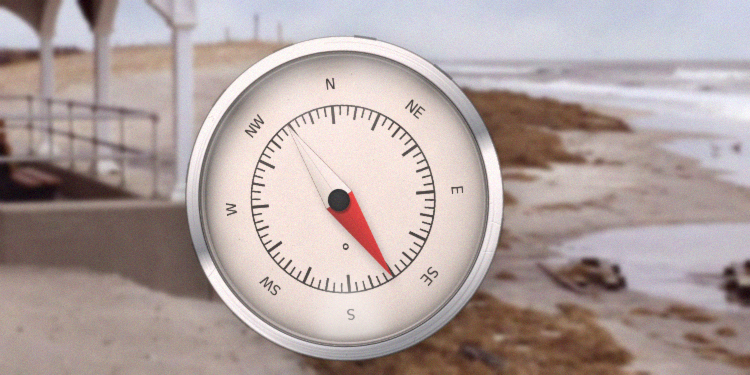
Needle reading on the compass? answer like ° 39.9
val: ° 150
